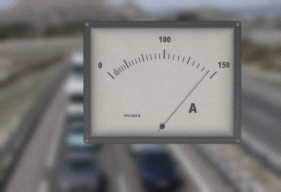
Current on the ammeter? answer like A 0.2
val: A 145
